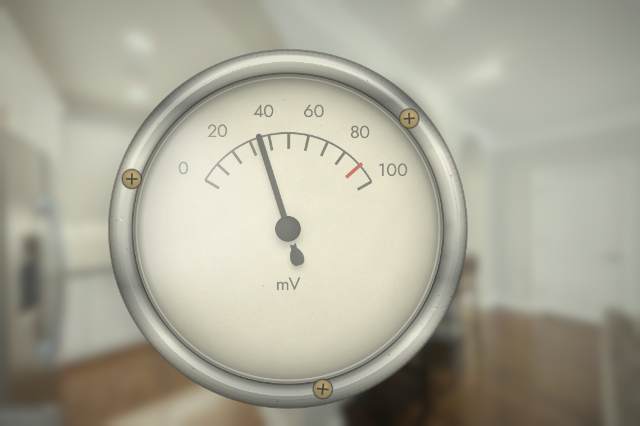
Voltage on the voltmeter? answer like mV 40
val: mV 35
